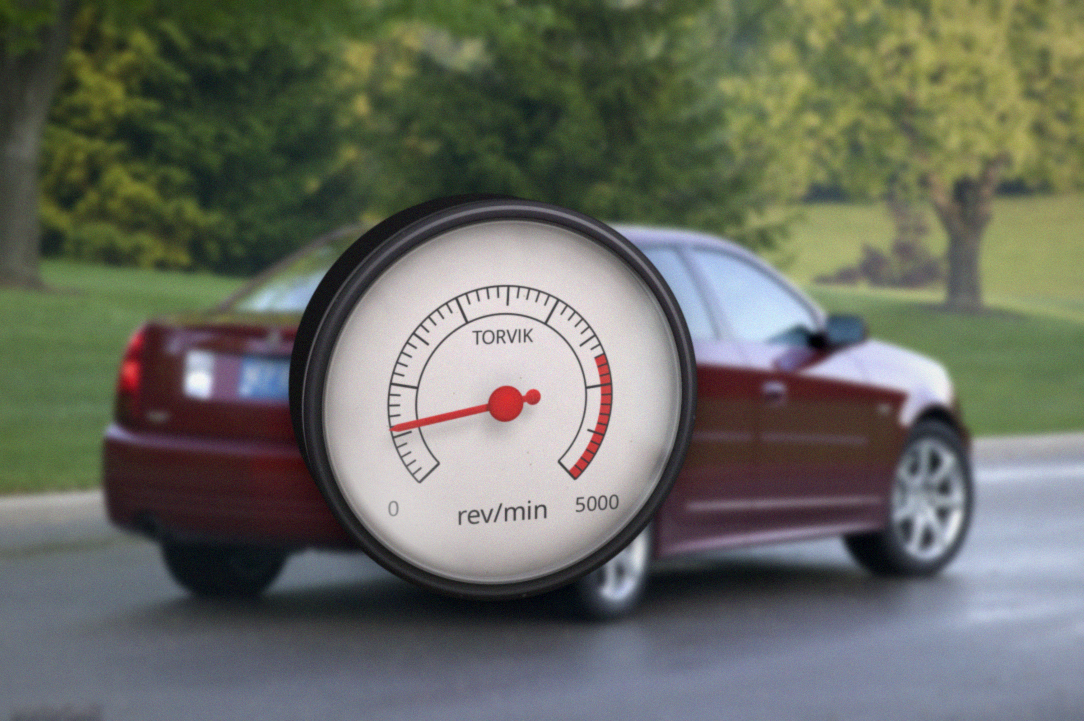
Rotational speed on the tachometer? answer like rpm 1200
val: rpm 600
